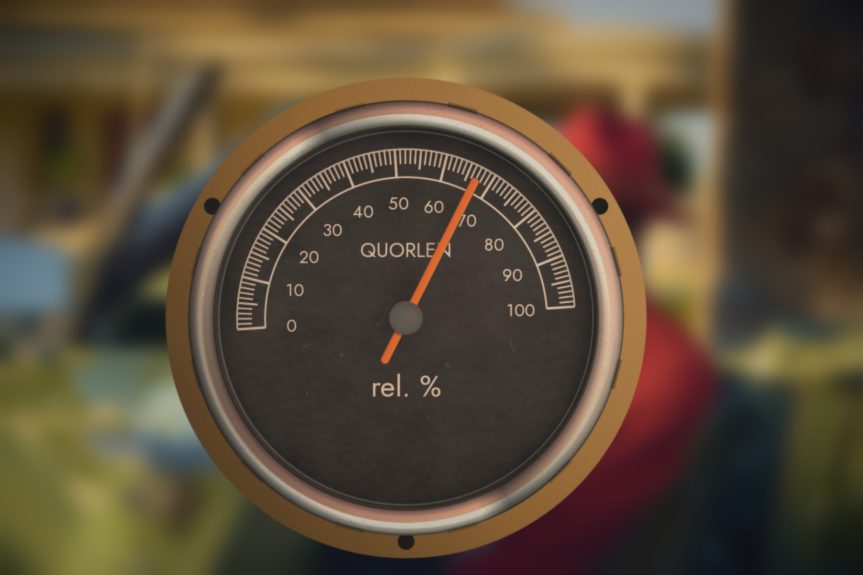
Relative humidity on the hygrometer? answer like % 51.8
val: % 67
